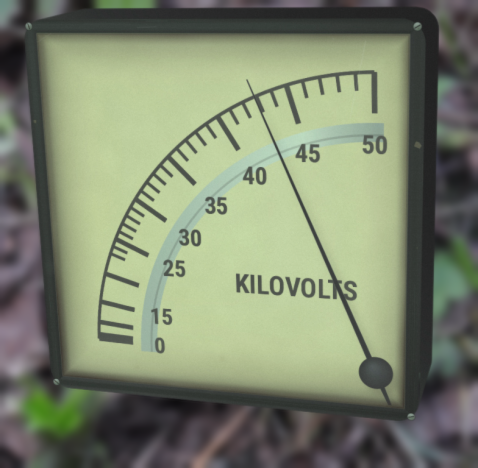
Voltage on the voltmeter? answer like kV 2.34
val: kV 43
